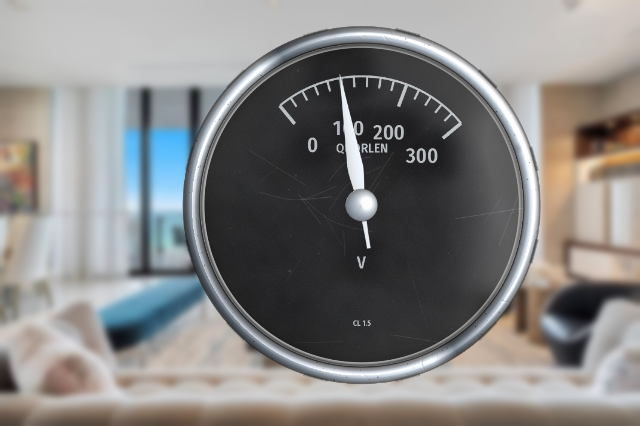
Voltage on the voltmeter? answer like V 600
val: V 100
